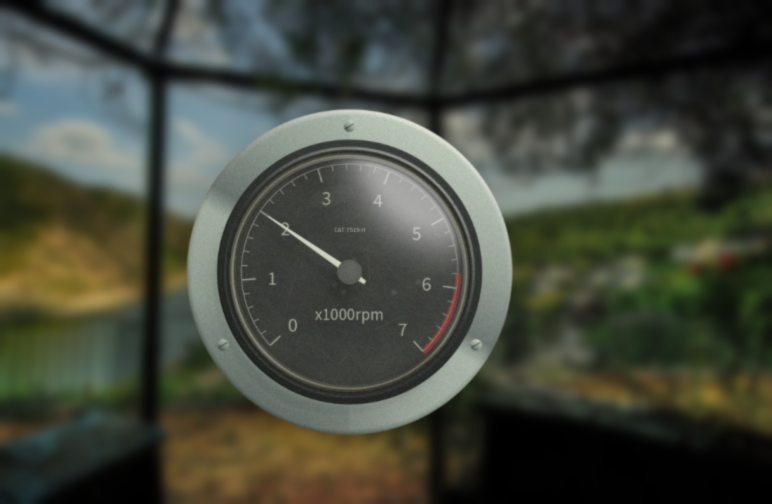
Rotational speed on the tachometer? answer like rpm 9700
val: rpm 2000
